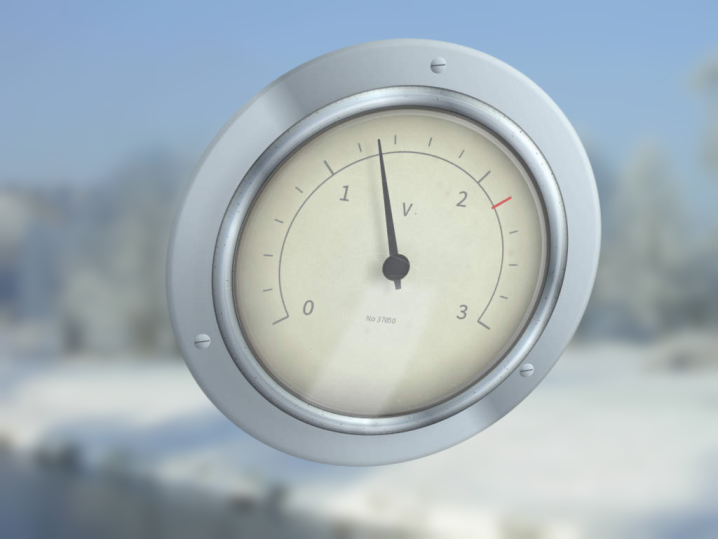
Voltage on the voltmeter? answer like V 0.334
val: V 1.3
